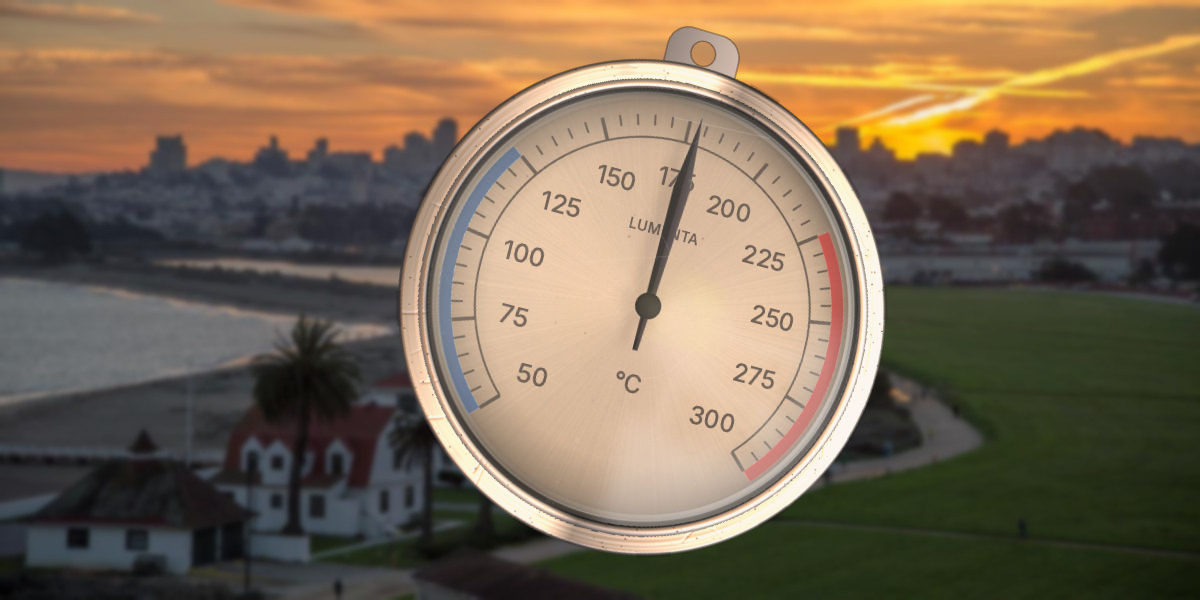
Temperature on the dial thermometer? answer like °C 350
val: °C 177.5
